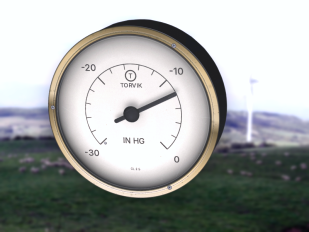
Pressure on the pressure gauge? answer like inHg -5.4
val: inHg -8
